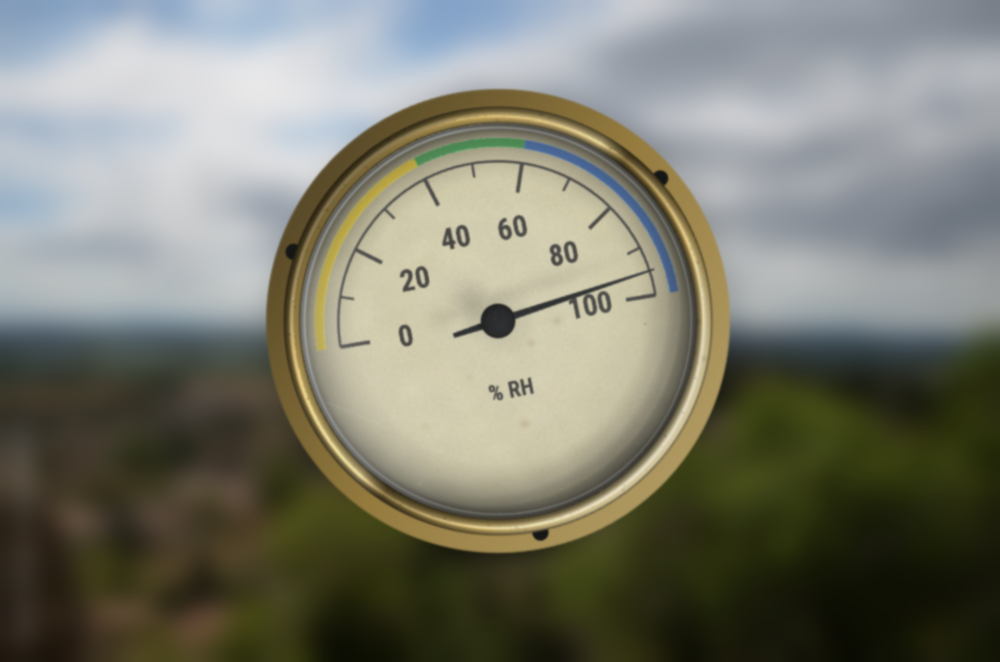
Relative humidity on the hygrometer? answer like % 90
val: % 95
